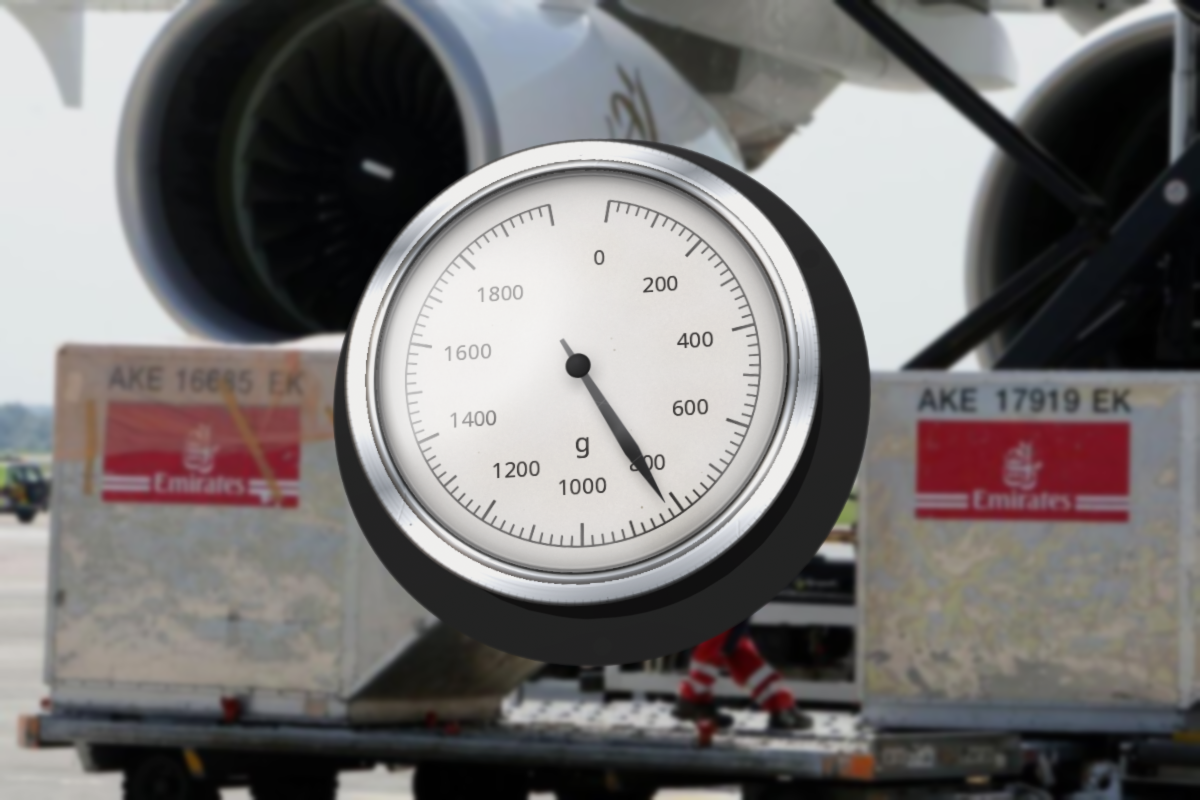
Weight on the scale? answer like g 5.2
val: g 820
